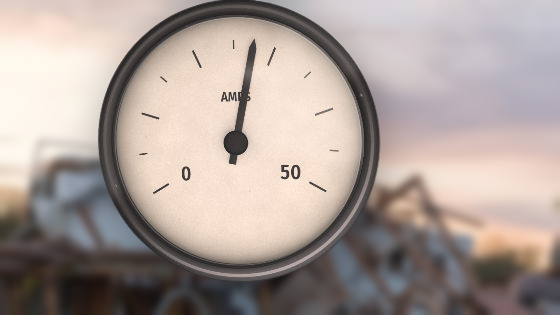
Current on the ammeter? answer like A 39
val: A 27.5
